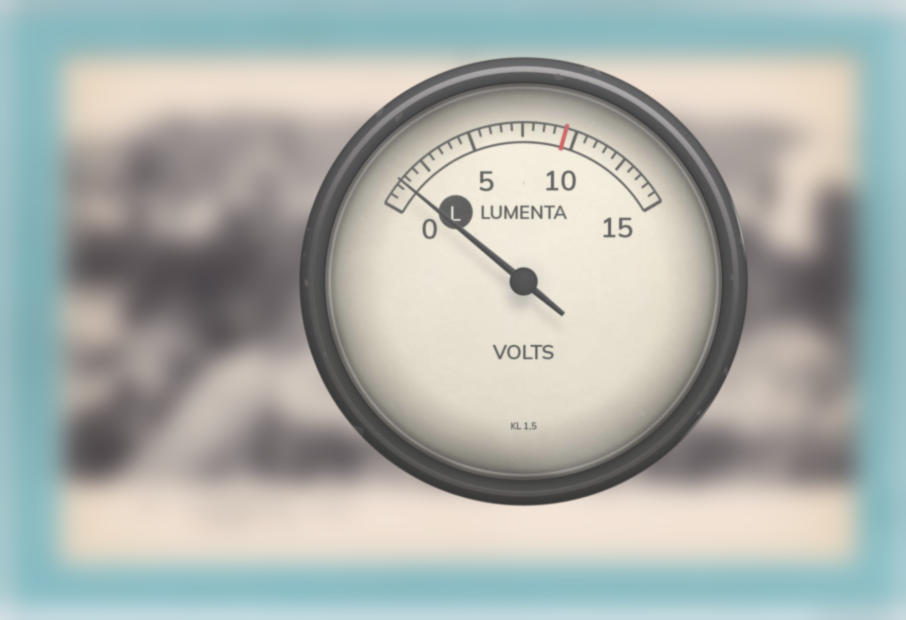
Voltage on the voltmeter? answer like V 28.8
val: V 1.25
